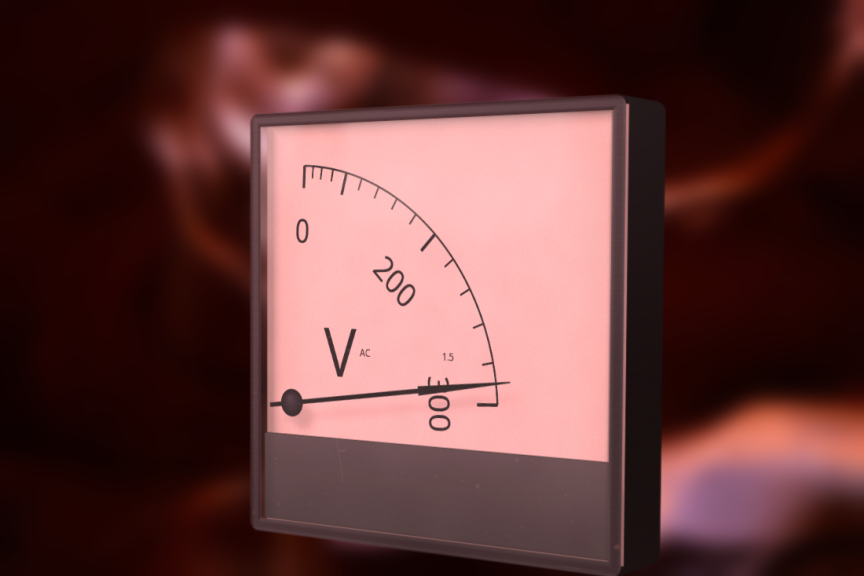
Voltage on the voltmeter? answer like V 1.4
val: V 290
